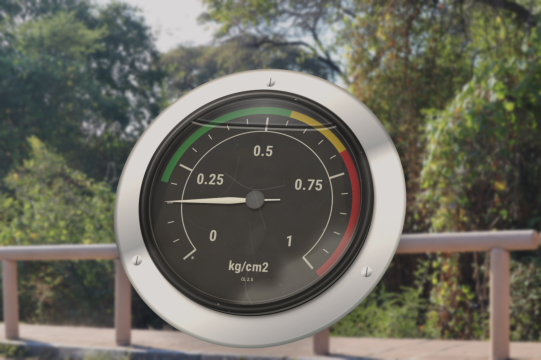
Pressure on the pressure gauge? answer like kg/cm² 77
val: kg/cm² 0.15
